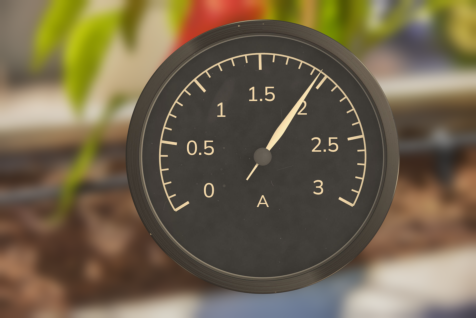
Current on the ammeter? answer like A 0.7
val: A 1.95
